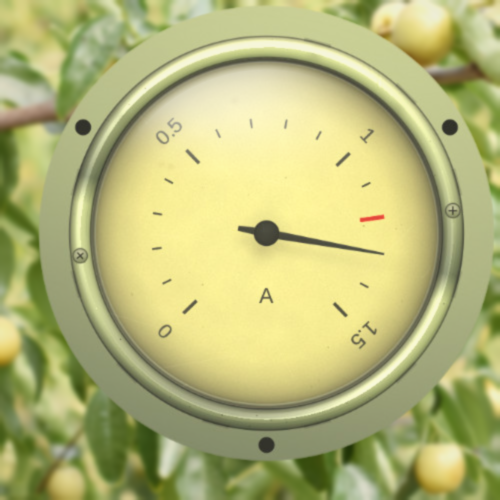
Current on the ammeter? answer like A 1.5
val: A 1.3
